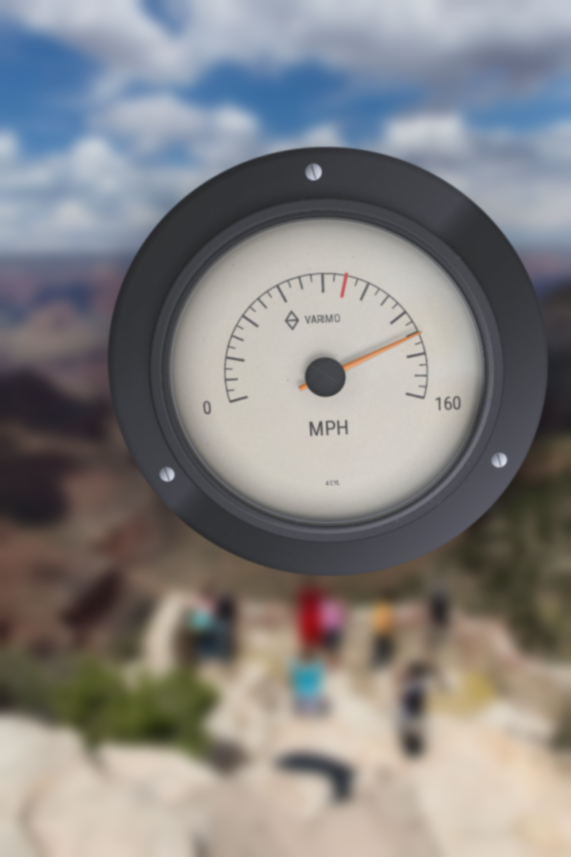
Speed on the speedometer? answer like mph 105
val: mph 130
